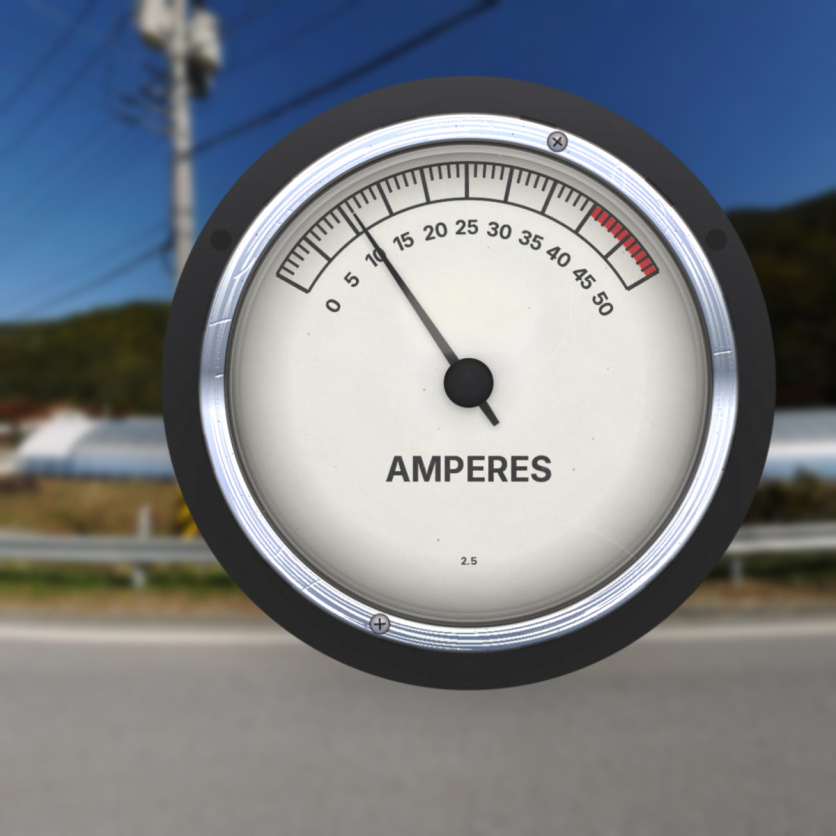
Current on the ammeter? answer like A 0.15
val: A 11
